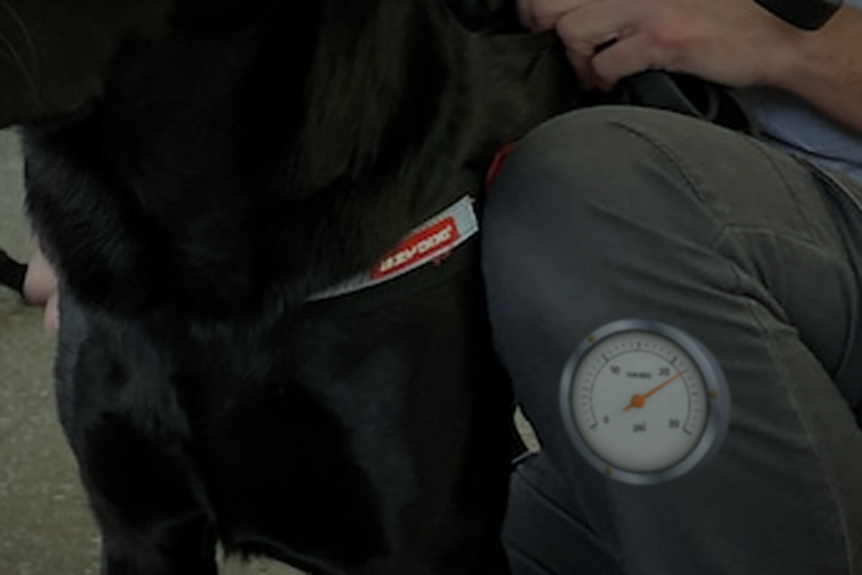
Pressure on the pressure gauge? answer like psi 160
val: psi 22
